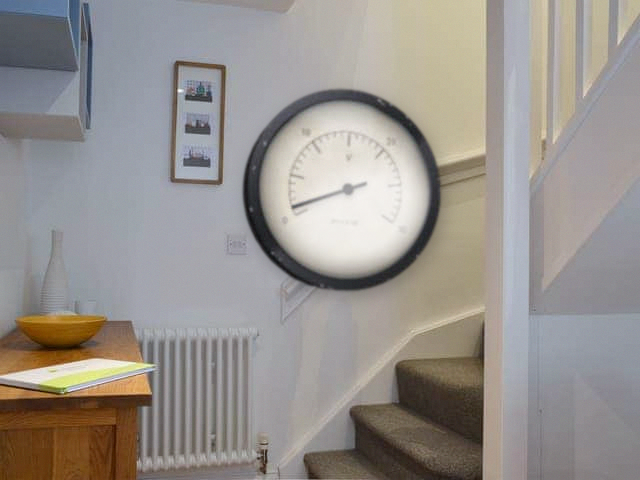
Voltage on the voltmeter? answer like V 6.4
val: V 1
